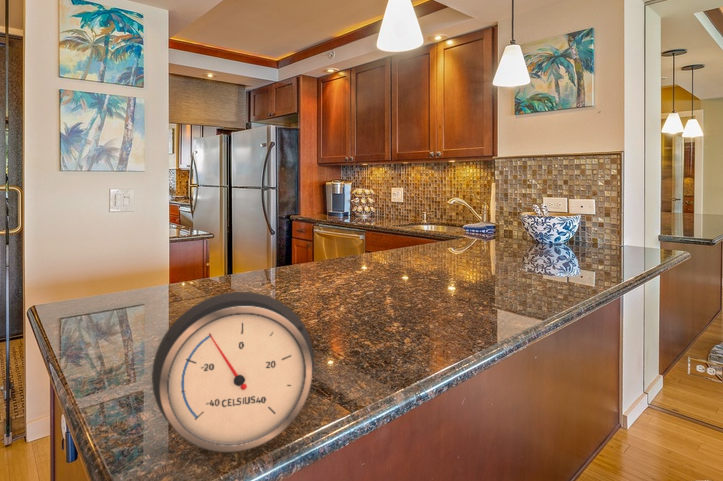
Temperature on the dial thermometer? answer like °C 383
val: °C -10
